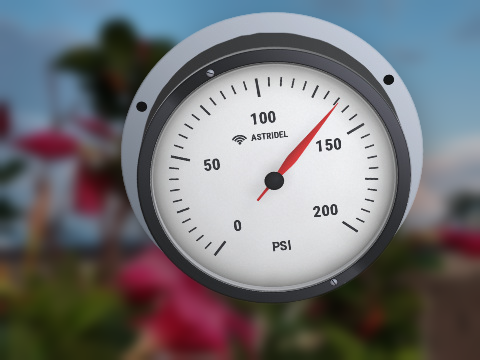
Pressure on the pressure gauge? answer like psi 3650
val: psi 135
